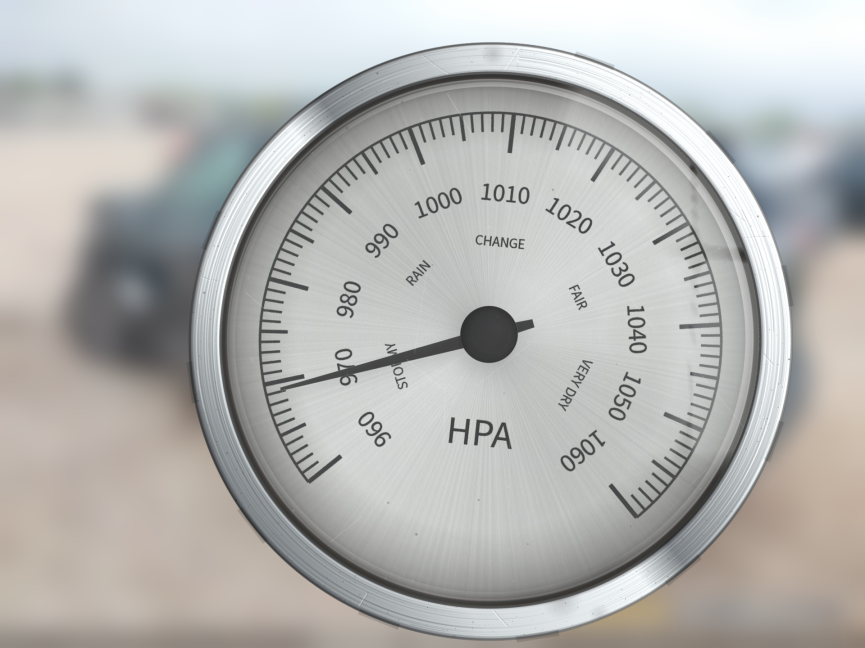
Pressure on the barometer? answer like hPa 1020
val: hPa 969
